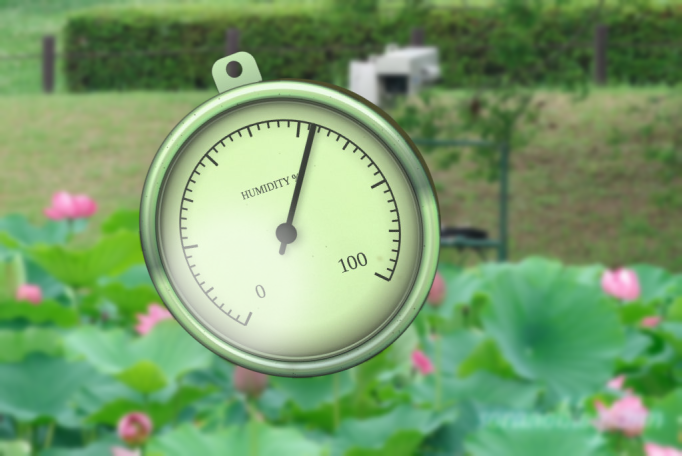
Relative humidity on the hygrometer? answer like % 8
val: % 63
